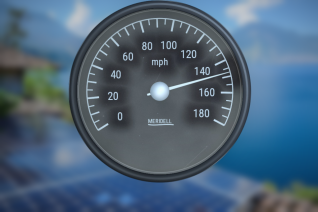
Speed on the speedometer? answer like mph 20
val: mph 147.5
